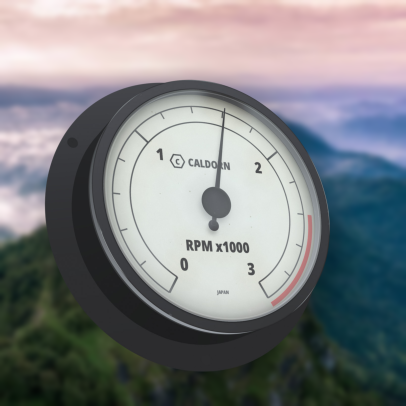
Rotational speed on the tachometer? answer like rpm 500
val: rpm 1600
